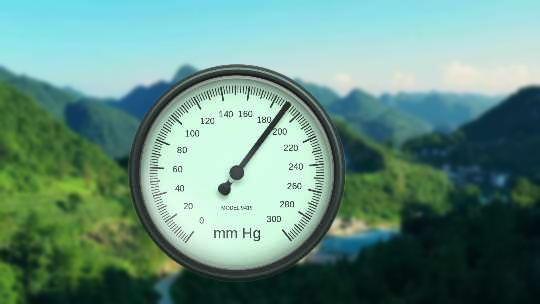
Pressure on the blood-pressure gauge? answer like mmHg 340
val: mmHg 190
